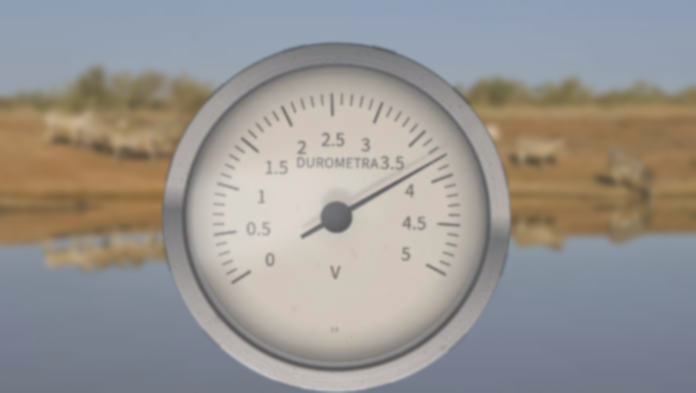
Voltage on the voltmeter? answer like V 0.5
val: V 3.8
